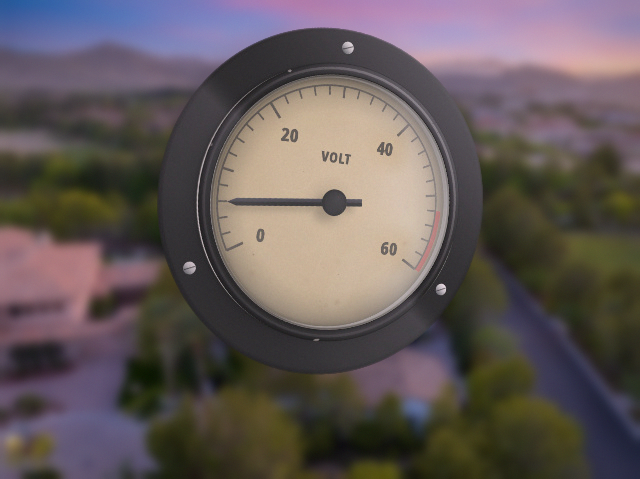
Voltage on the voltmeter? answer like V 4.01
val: V 6
